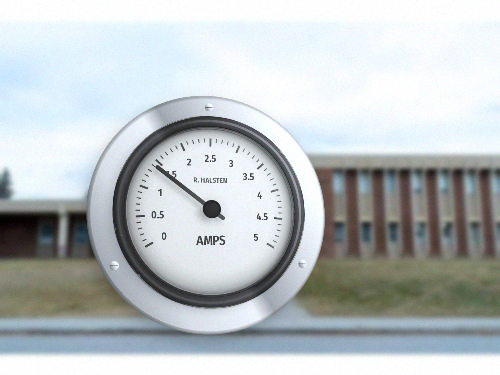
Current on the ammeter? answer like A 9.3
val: A 1.4
